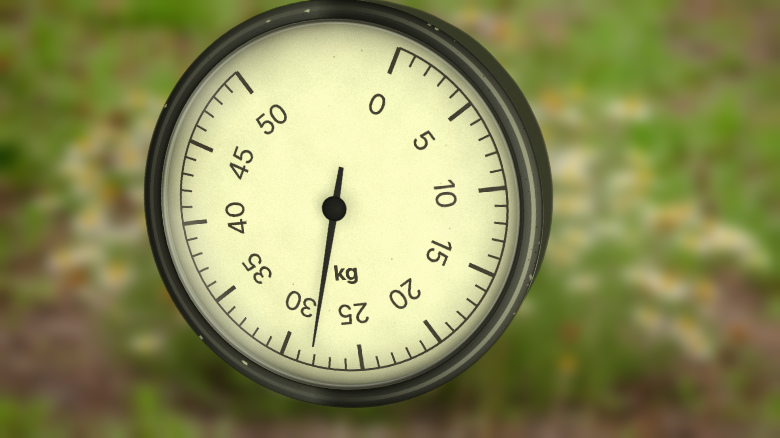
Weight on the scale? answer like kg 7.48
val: kg 28
